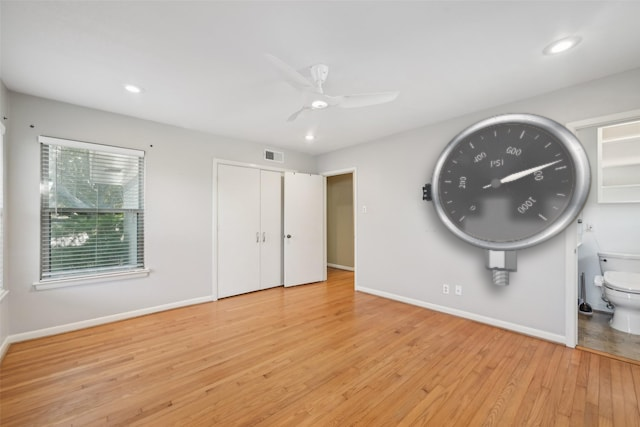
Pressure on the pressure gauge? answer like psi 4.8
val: psi 775
